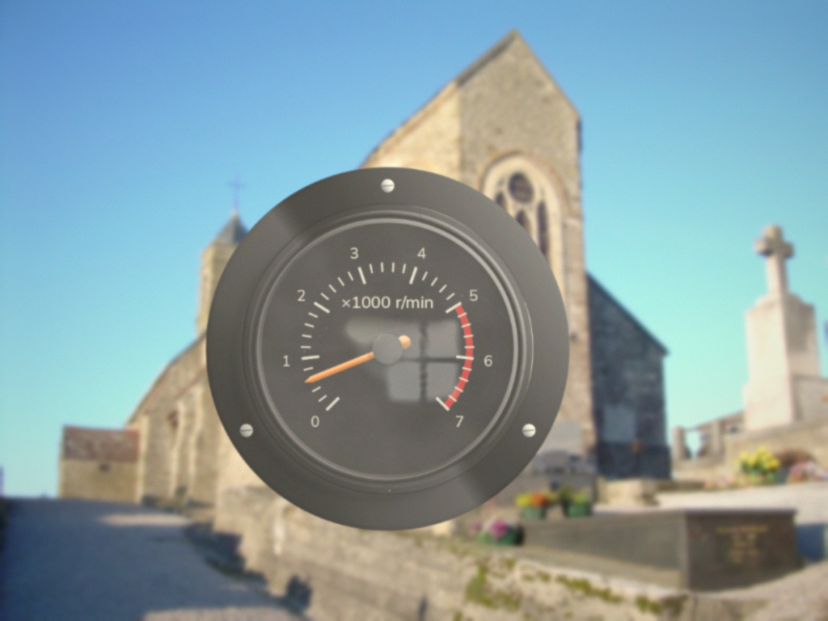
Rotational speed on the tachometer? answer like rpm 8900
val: rpm 600
